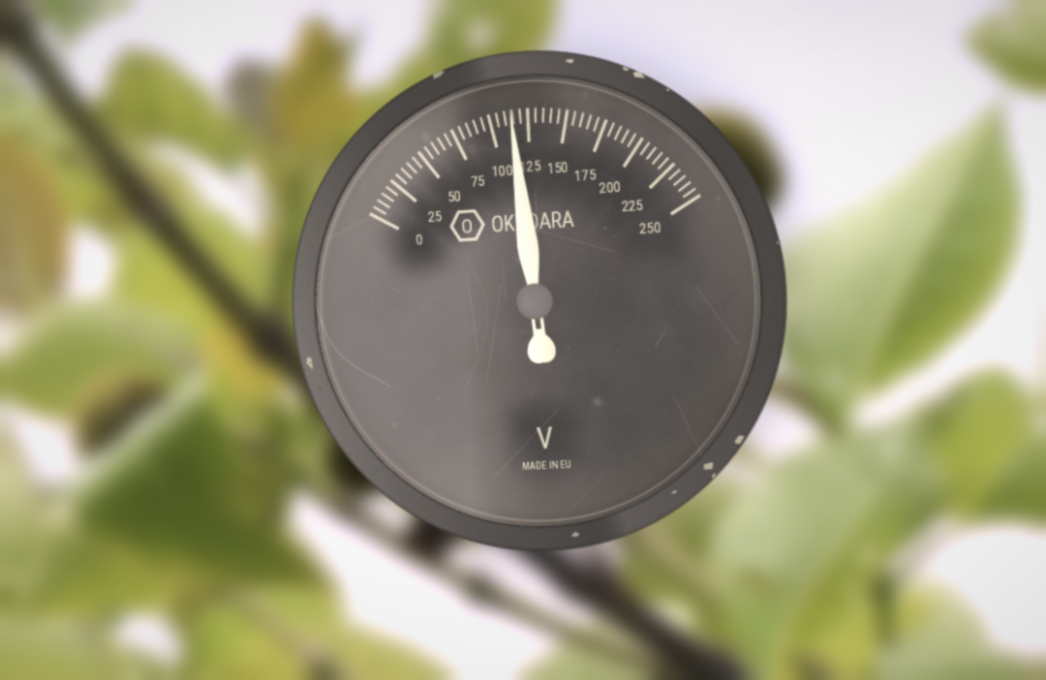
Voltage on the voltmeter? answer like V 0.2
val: V 115
